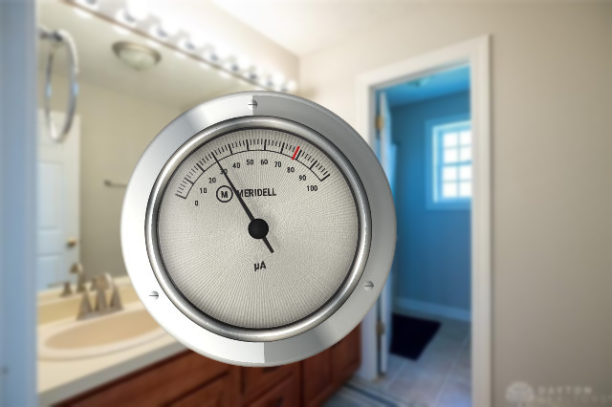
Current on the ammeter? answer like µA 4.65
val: µA 30
